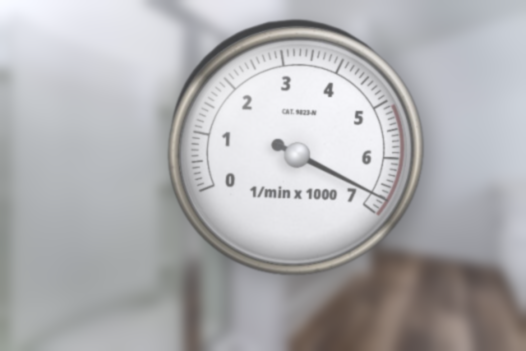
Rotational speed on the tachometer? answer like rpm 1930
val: rpm 6700
